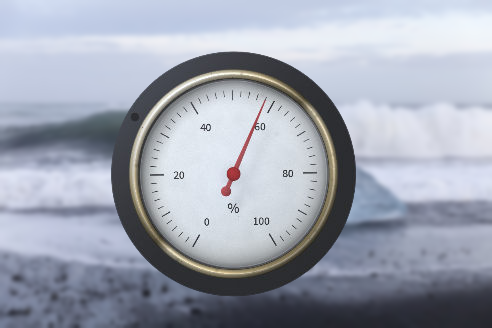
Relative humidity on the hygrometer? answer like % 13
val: % 58
